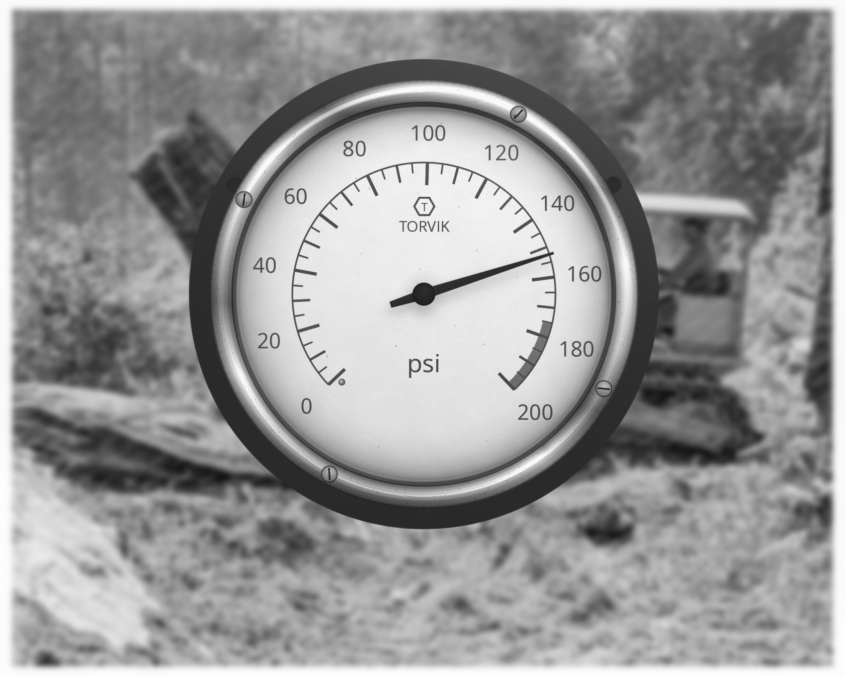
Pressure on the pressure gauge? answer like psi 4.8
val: psi 152.5
